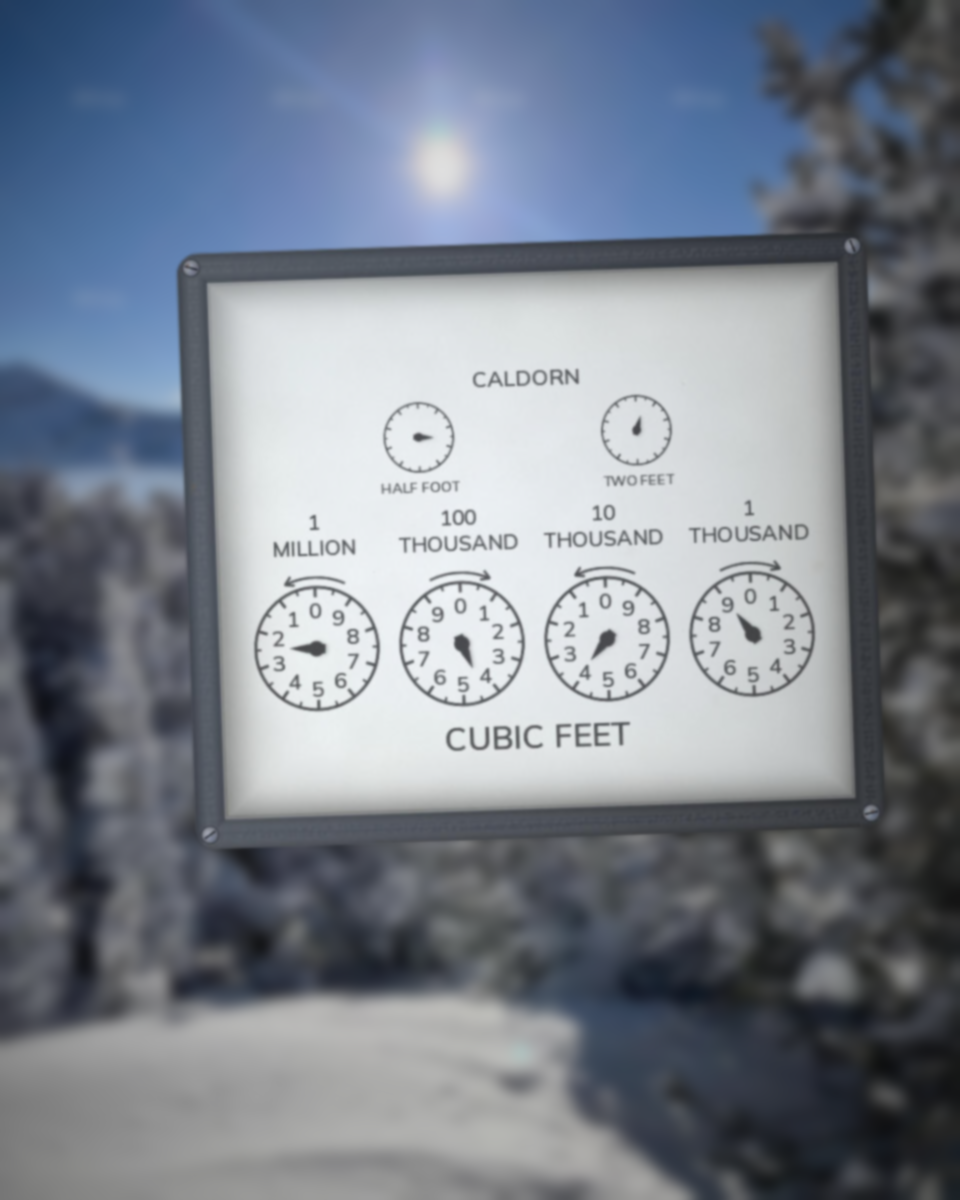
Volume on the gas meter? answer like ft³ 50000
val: ft³ 243900
